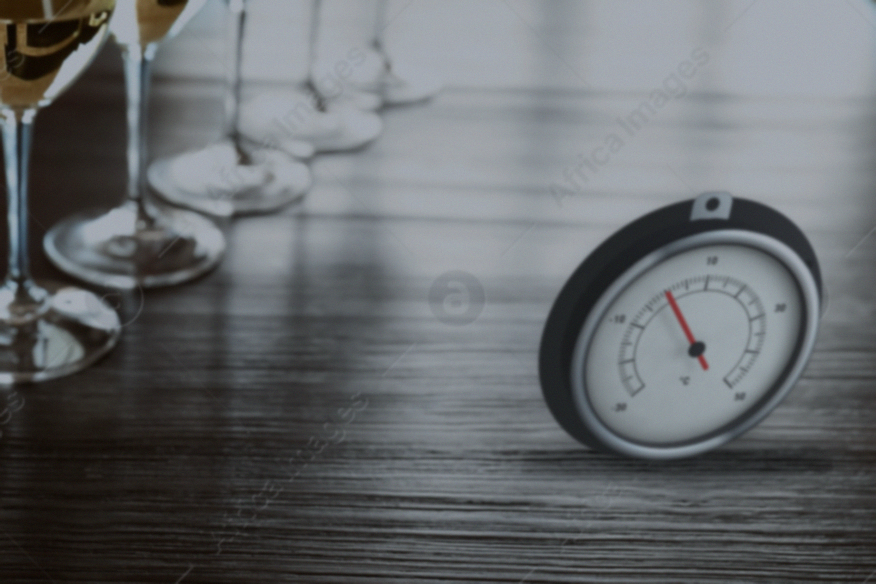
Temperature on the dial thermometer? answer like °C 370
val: °C 0
